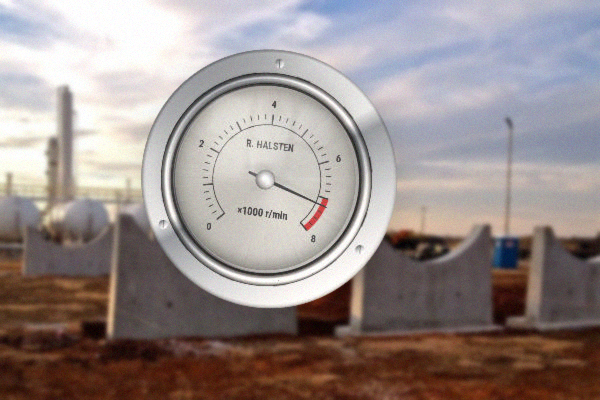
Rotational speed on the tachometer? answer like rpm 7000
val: rpm 7200
